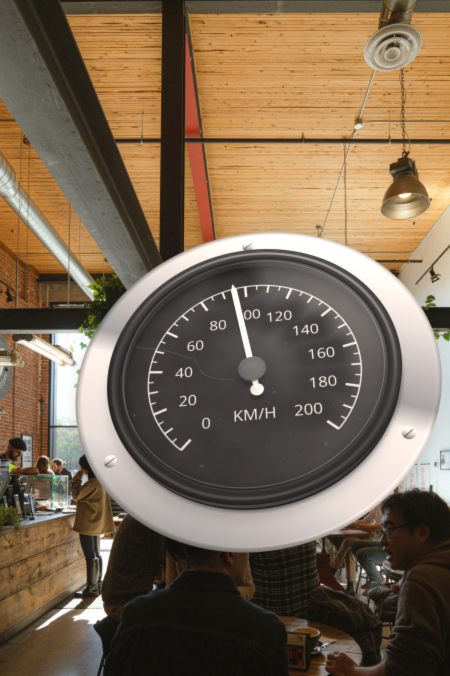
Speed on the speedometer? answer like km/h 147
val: km/h 95
